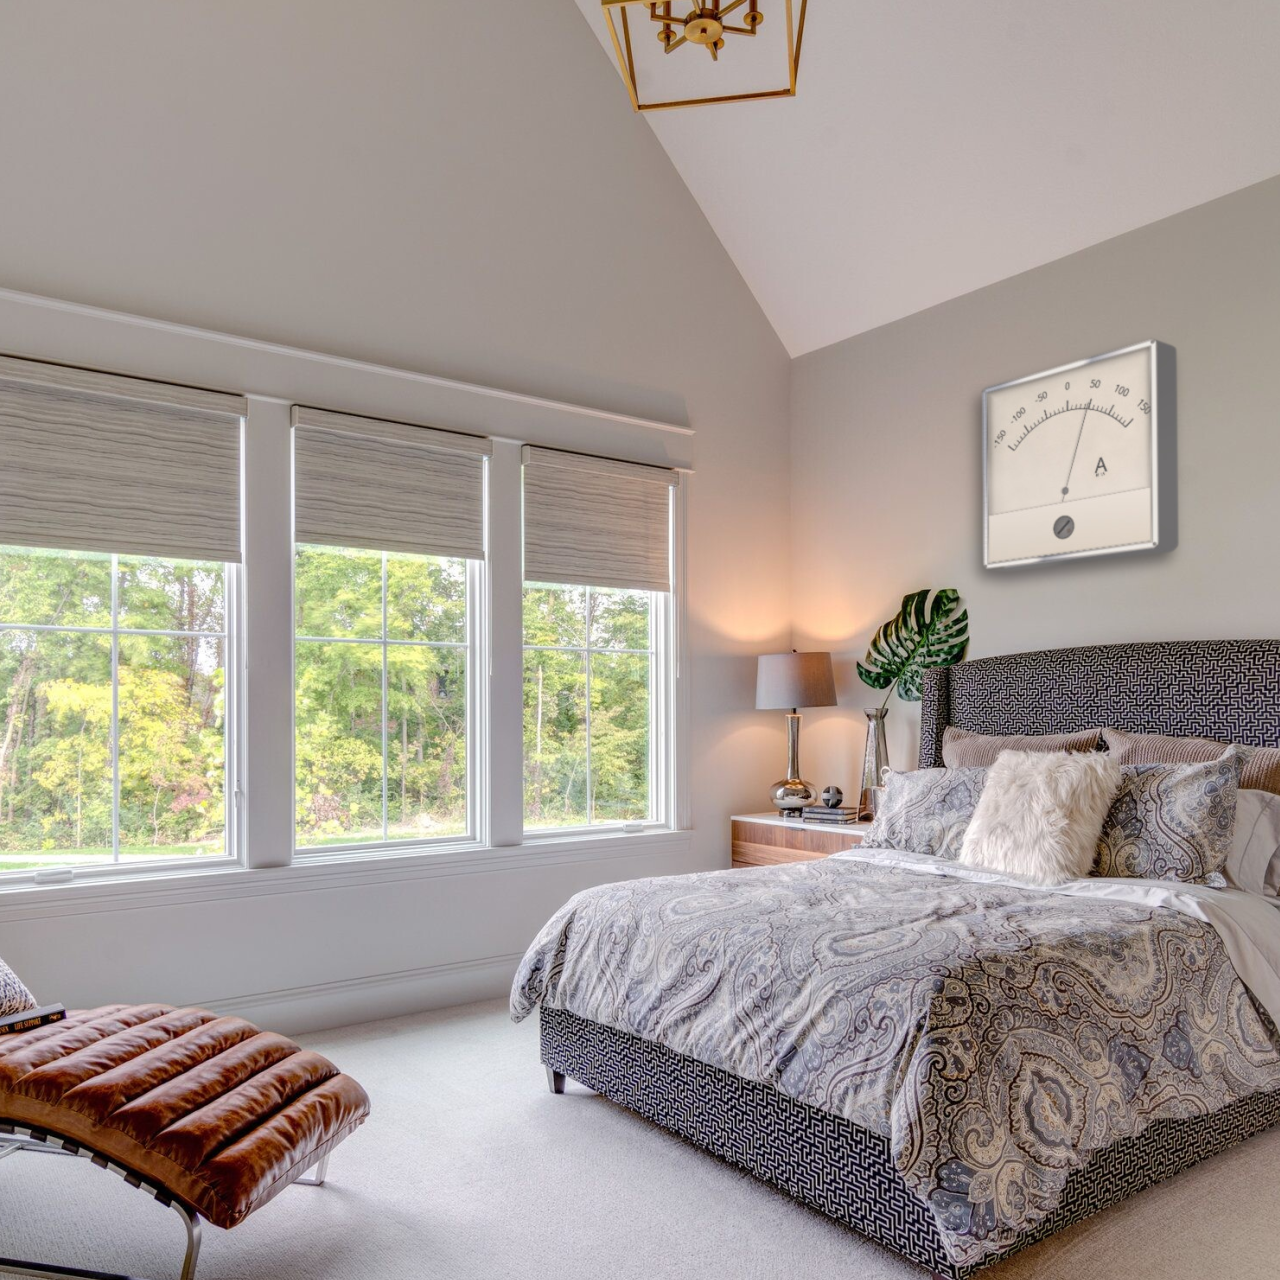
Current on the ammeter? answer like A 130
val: A 50
